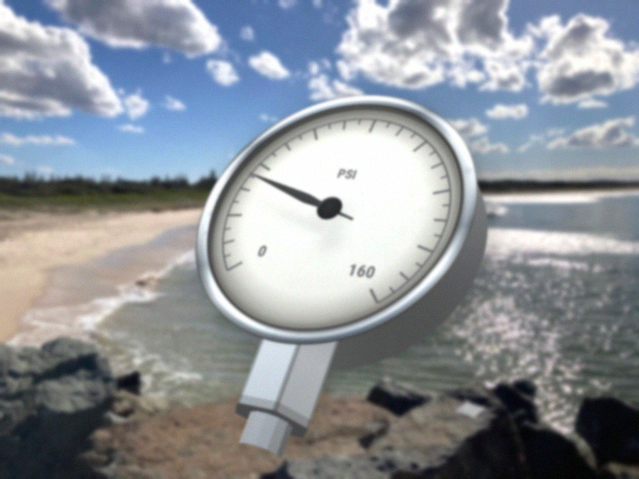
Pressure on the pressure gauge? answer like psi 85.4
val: psi 35
